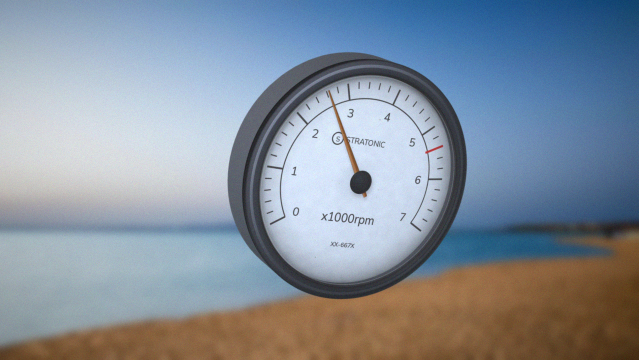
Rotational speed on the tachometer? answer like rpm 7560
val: rpm 2600
